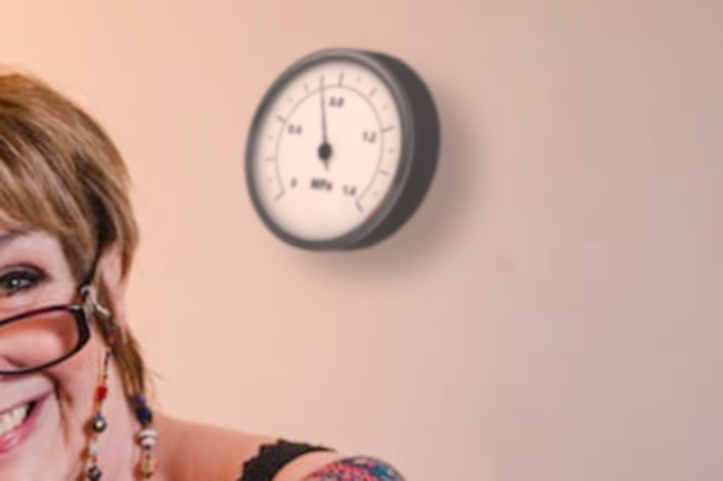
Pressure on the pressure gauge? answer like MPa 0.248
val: MPa 0.7
